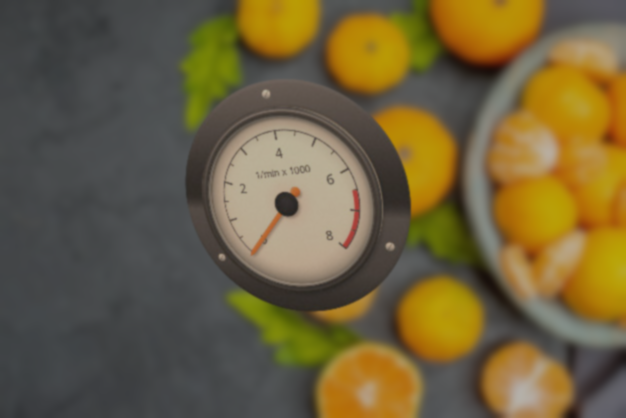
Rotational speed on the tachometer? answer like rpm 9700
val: rpm 0
